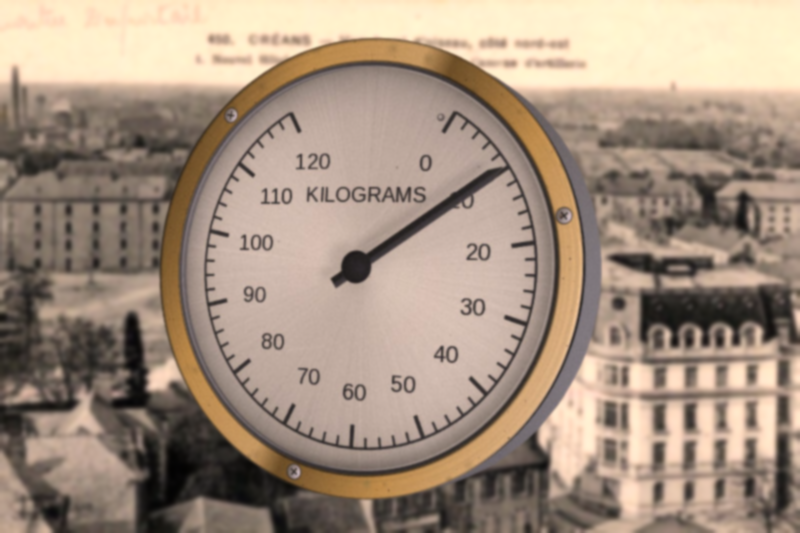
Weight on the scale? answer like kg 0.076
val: kg 10
